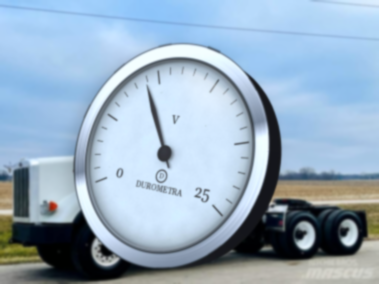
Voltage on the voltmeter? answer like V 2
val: V 9
